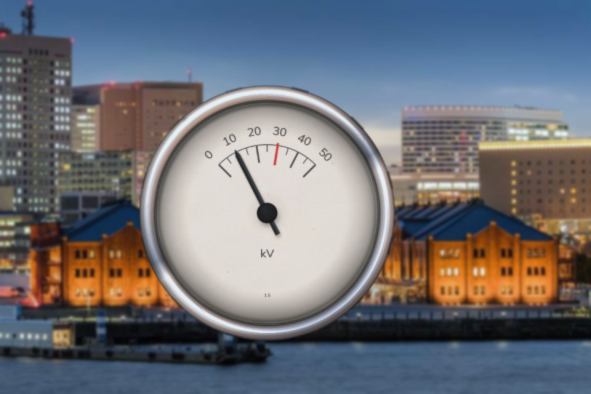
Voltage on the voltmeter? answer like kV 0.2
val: kV 10
